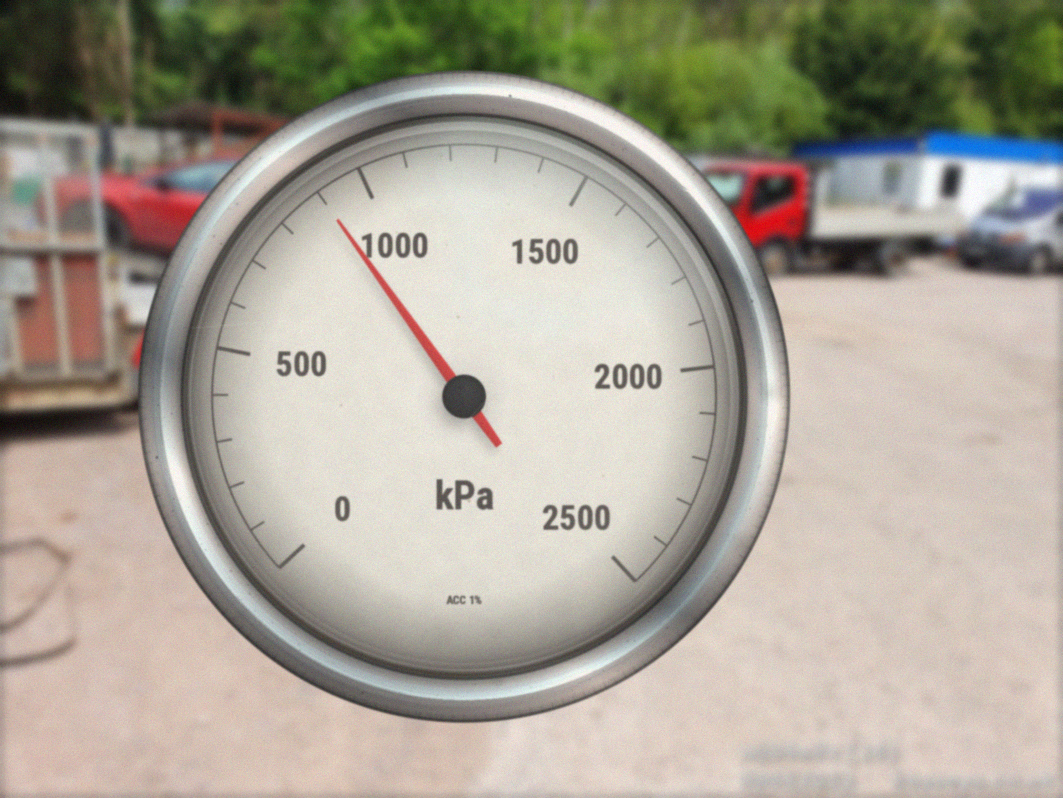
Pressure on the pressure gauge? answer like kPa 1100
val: kPa 900
